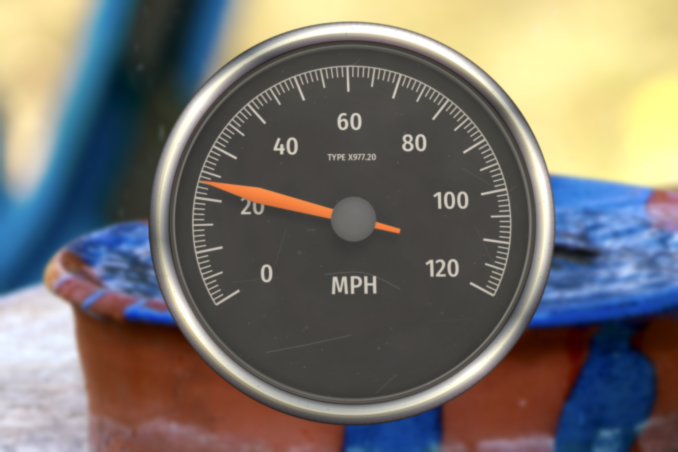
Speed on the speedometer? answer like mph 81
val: mph 23
